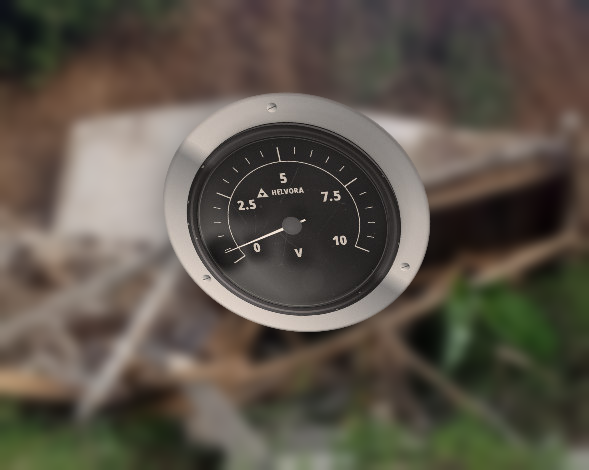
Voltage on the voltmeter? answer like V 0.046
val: V 0.5
